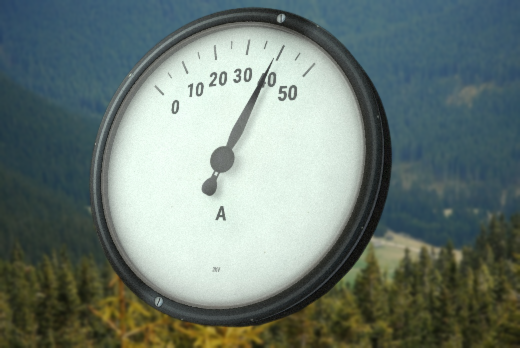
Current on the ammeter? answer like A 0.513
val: A 40
